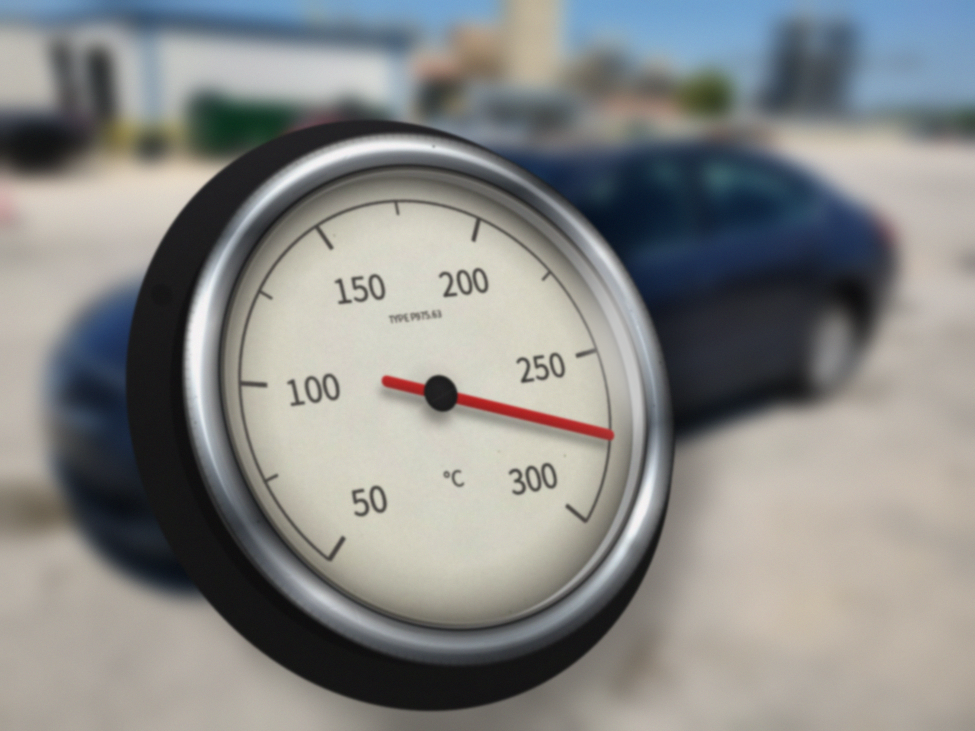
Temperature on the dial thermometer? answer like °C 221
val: °C 275
